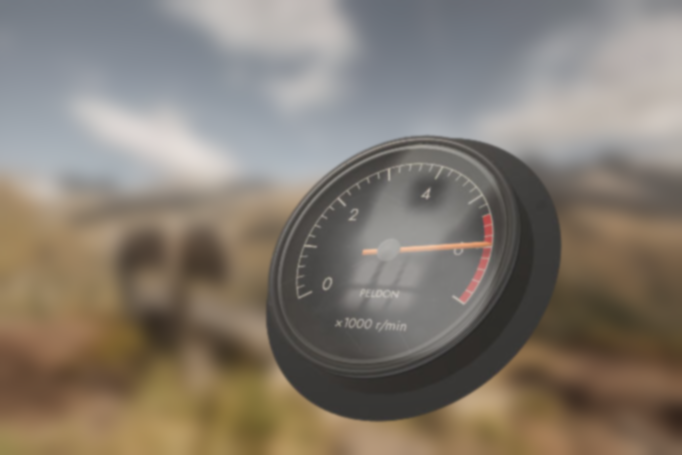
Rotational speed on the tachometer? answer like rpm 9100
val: rpm 6000
